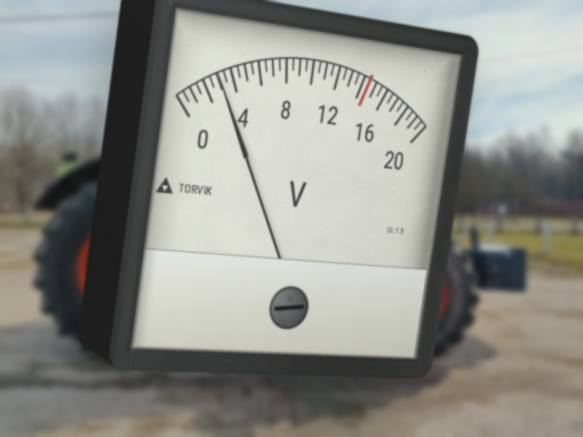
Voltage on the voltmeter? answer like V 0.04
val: V 3
